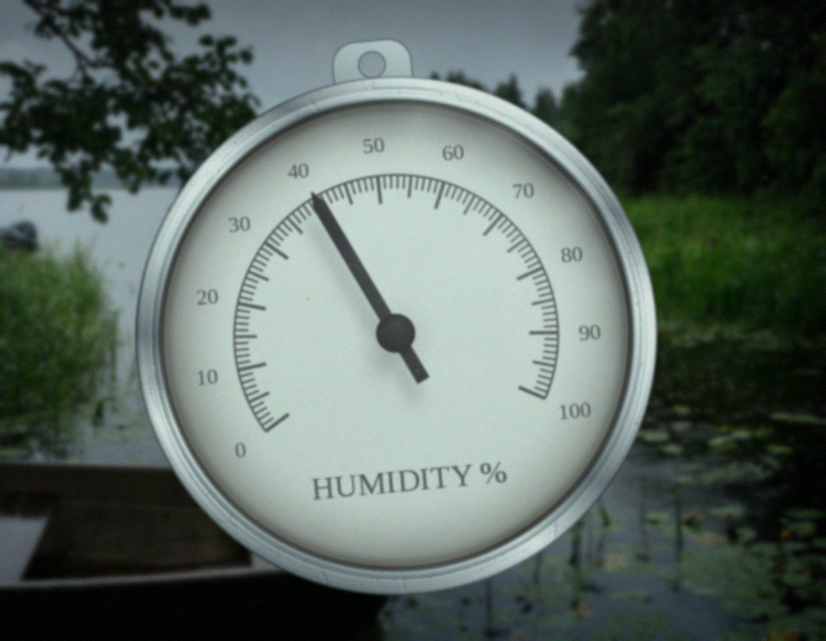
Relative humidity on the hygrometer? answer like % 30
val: % 40
